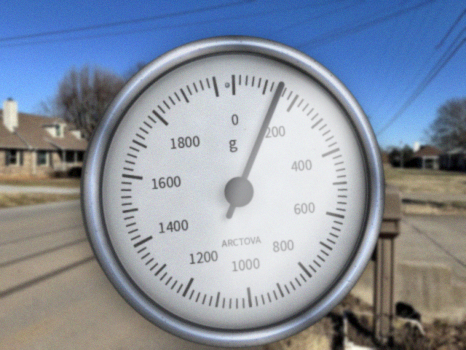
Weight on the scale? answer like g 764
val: g 140
